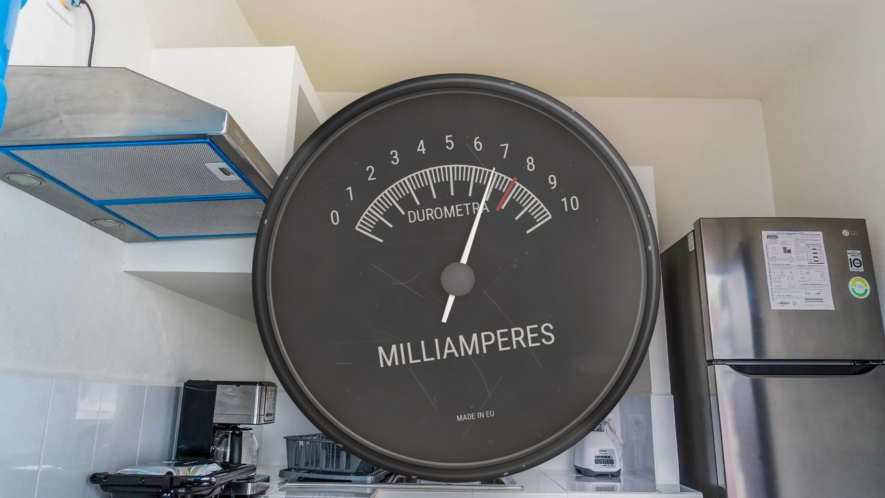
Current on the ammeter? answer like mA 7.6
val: mA 6.8
